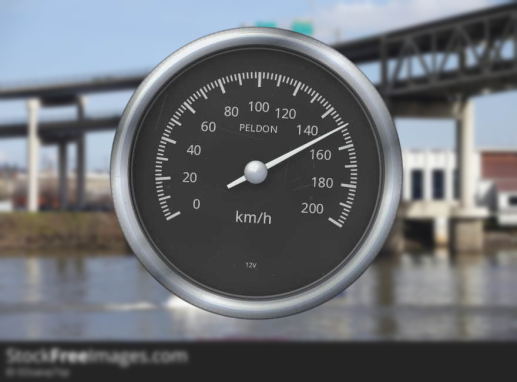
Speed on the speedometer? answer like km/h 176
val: km/h 150
